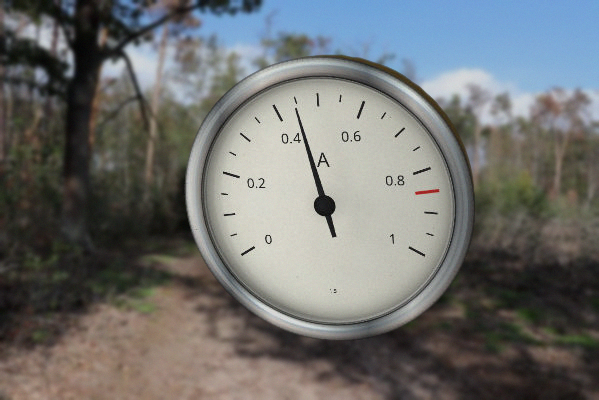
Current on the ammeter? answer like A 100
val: A 0.45
